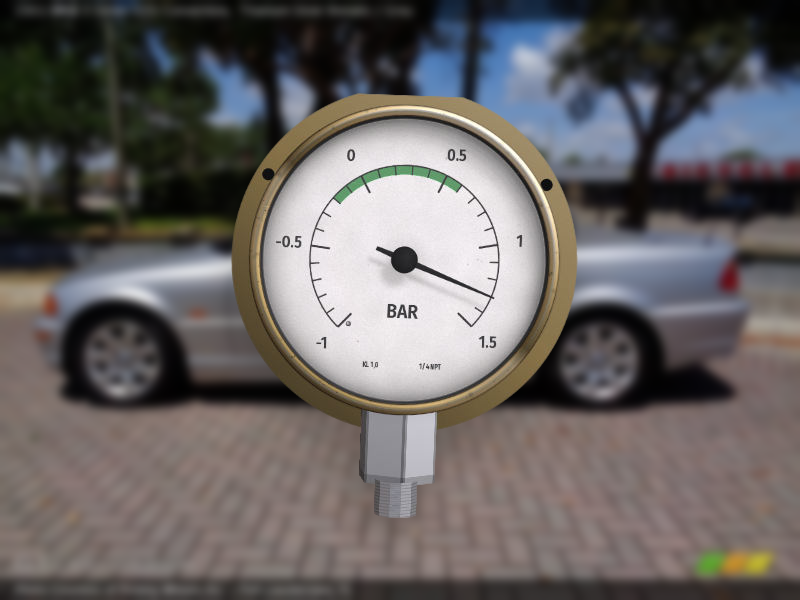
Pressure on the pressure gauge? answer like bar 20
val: bar 1.3
